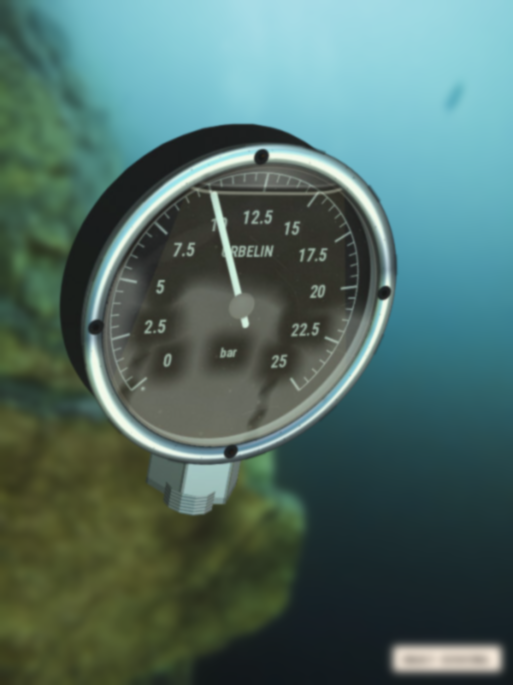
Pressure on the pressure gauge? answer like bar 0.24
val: bar 10
